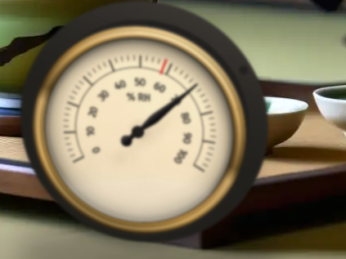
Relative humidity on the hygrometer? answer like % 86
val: % 70
